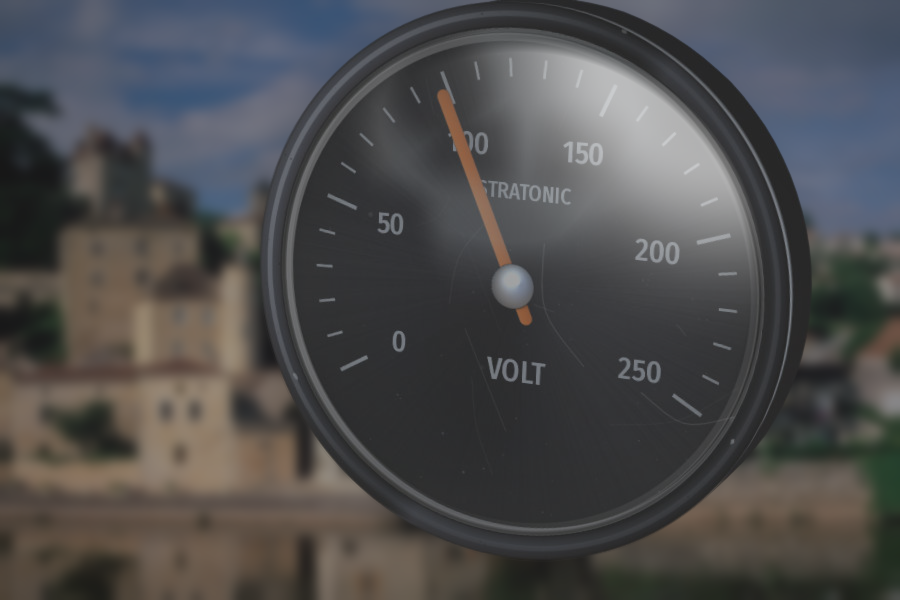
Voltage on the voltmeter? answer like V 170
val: V 100
